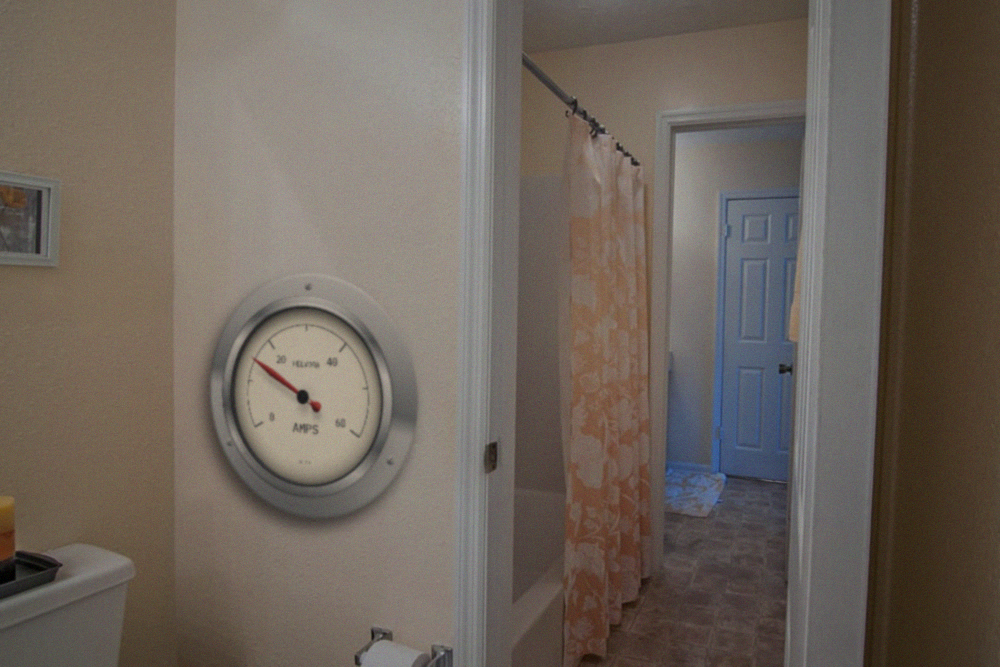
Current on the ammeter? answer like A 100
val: A 15
